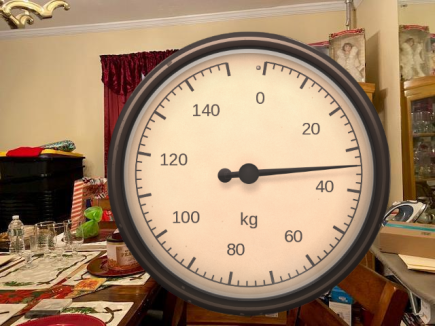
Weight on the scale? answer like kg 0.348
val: kg 34
